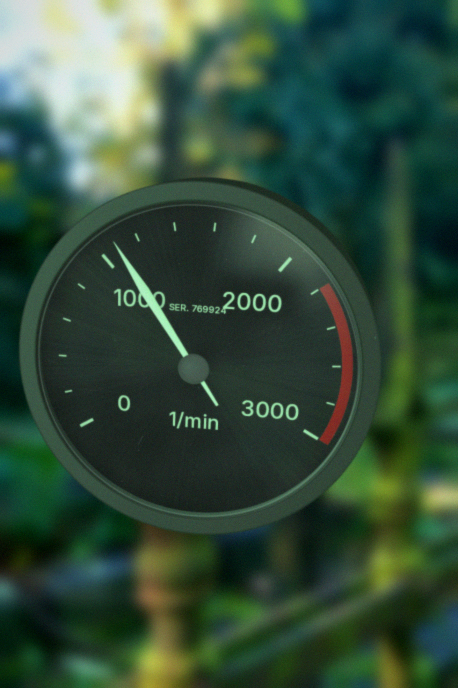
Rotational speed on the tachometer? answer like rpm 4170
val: rpm 1100
